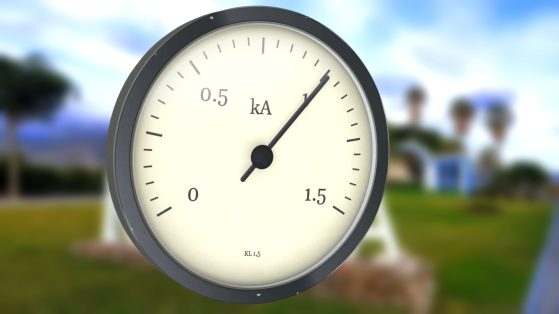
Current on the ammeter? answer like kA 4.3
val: kA 1
